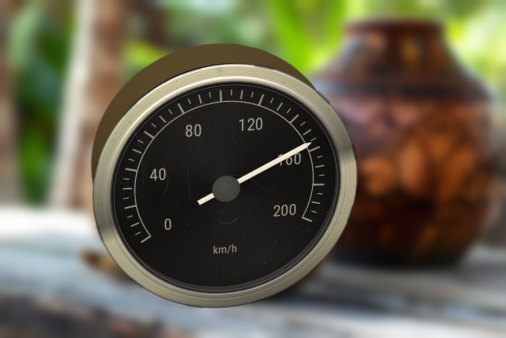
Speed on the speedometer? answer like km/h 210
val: km/h 155
